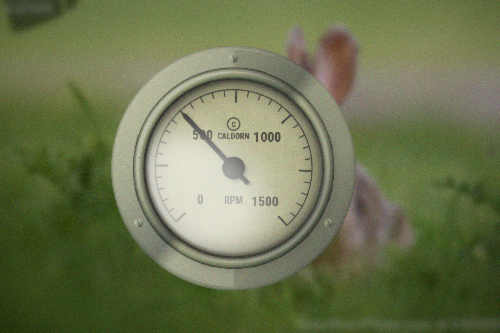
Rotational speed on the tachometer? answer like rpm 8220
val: rpm 500
